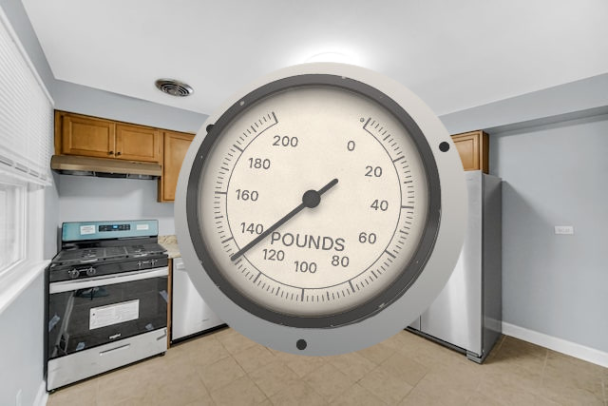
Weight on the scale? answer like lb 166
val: lb 132
